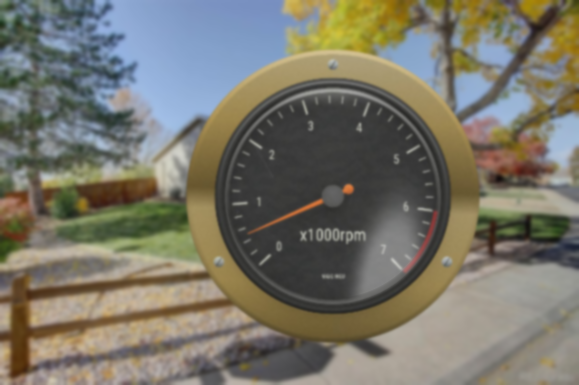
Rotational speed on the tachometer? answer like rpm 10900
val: rpm 500
